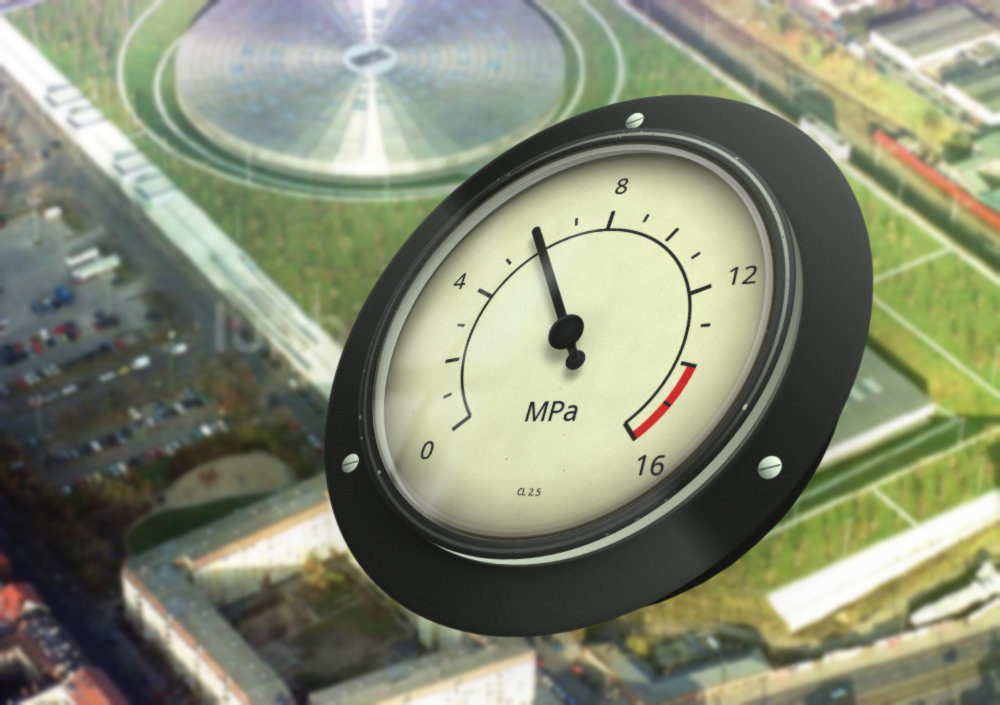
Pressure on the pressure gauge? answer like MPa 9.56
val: MPa 6
